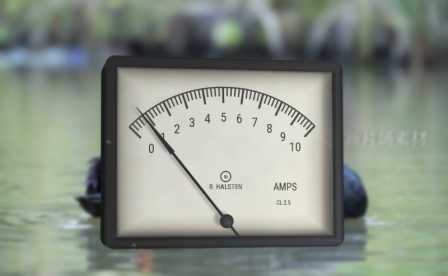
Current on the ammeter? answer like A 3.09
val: A 0.8
